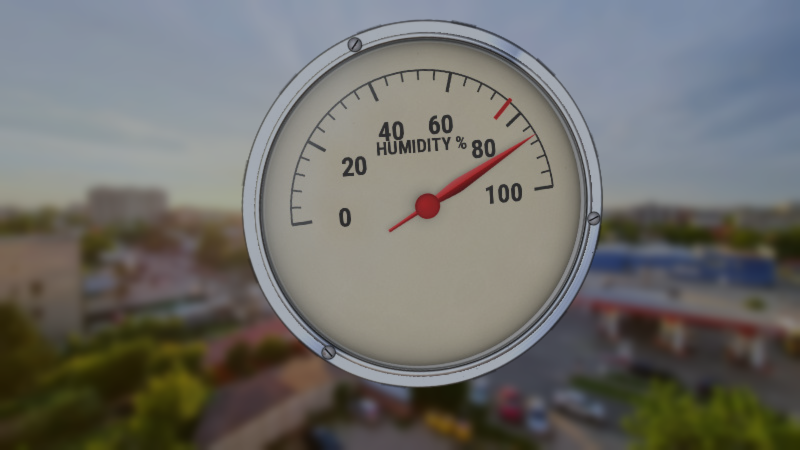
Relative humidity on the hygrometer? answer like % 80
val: % 86
